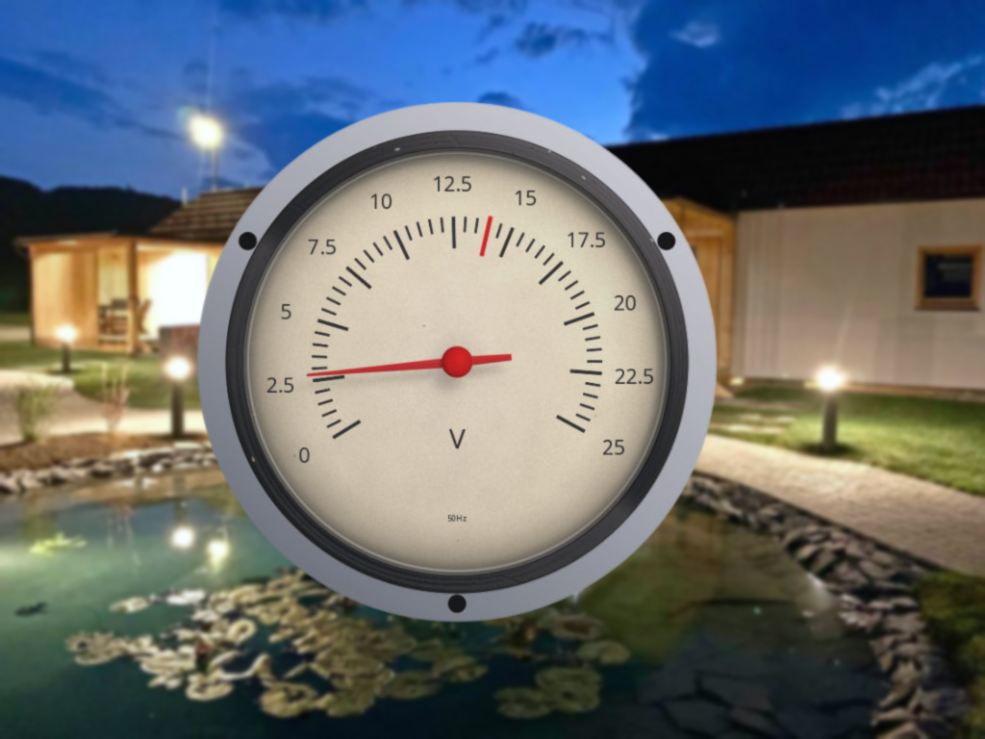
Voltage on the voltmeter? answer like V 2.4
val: V 2.75
